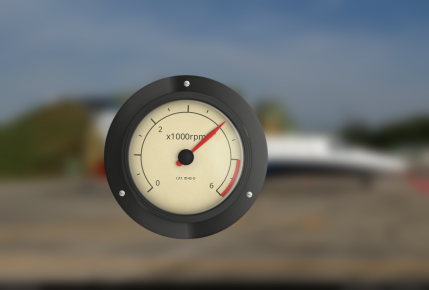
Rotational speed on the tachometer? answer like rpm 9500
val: rpm 4000
